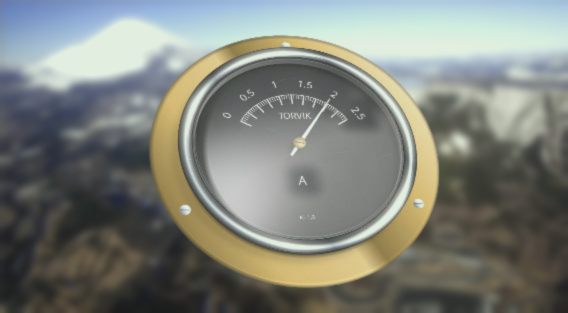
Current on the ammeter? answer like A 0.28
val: A 2
